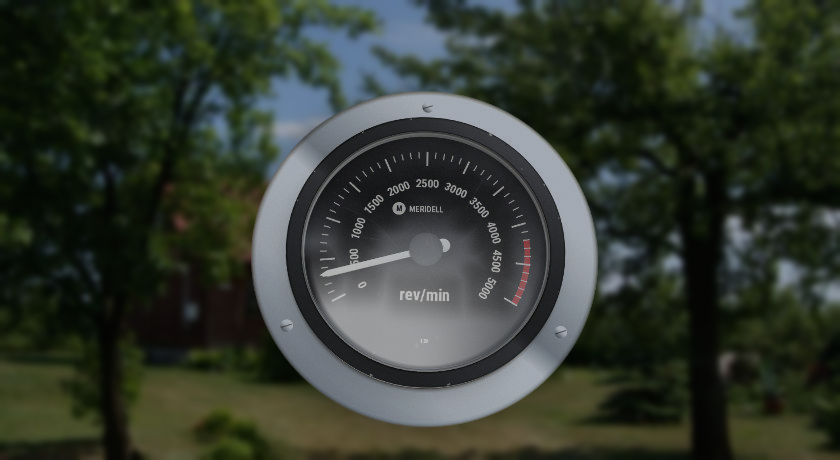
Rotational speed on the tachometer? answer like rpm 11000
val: rpm 300
